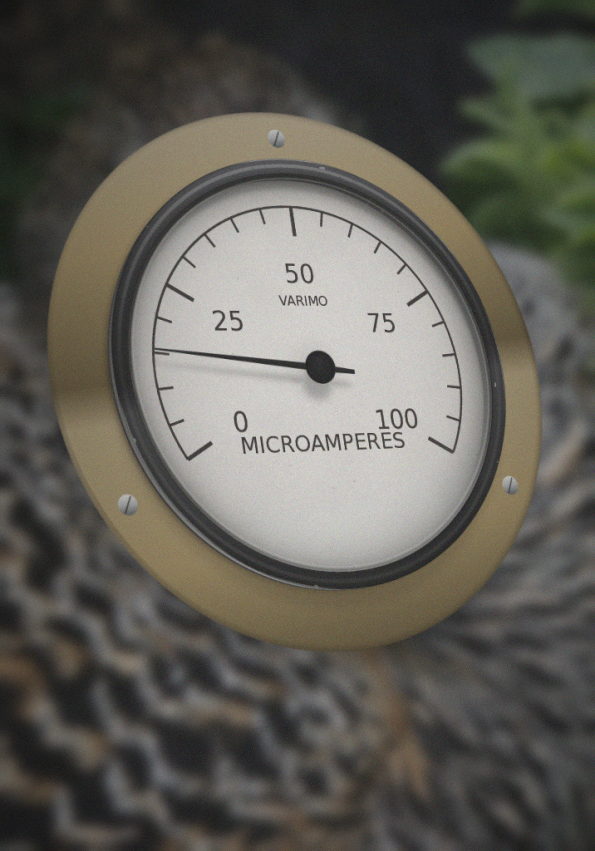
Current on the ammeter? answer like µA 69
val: µA 15
